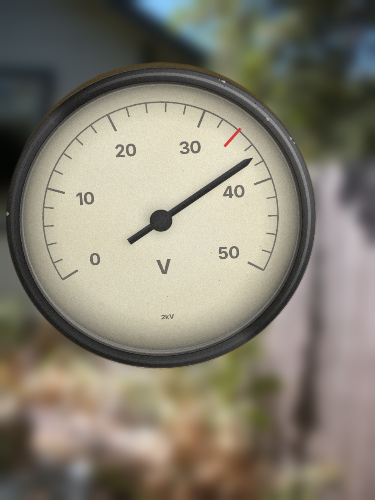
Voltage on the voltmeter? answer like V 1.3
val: V 37
